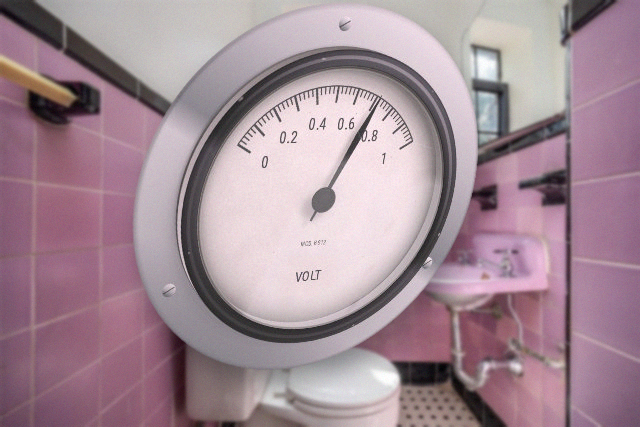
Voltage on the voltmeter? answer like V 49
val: V 0.7
